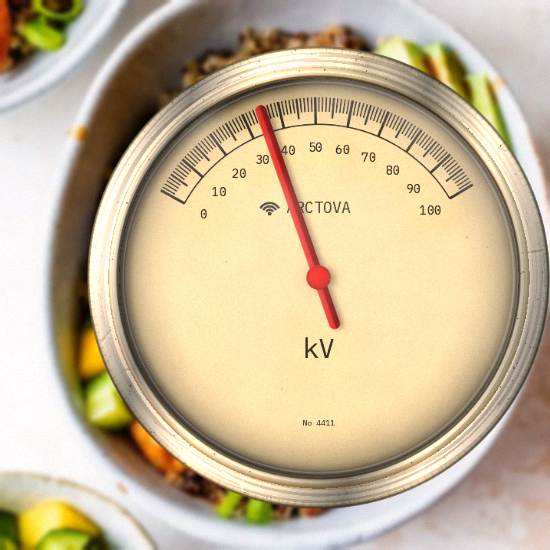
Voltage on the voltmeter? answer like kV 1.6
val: kV 35
